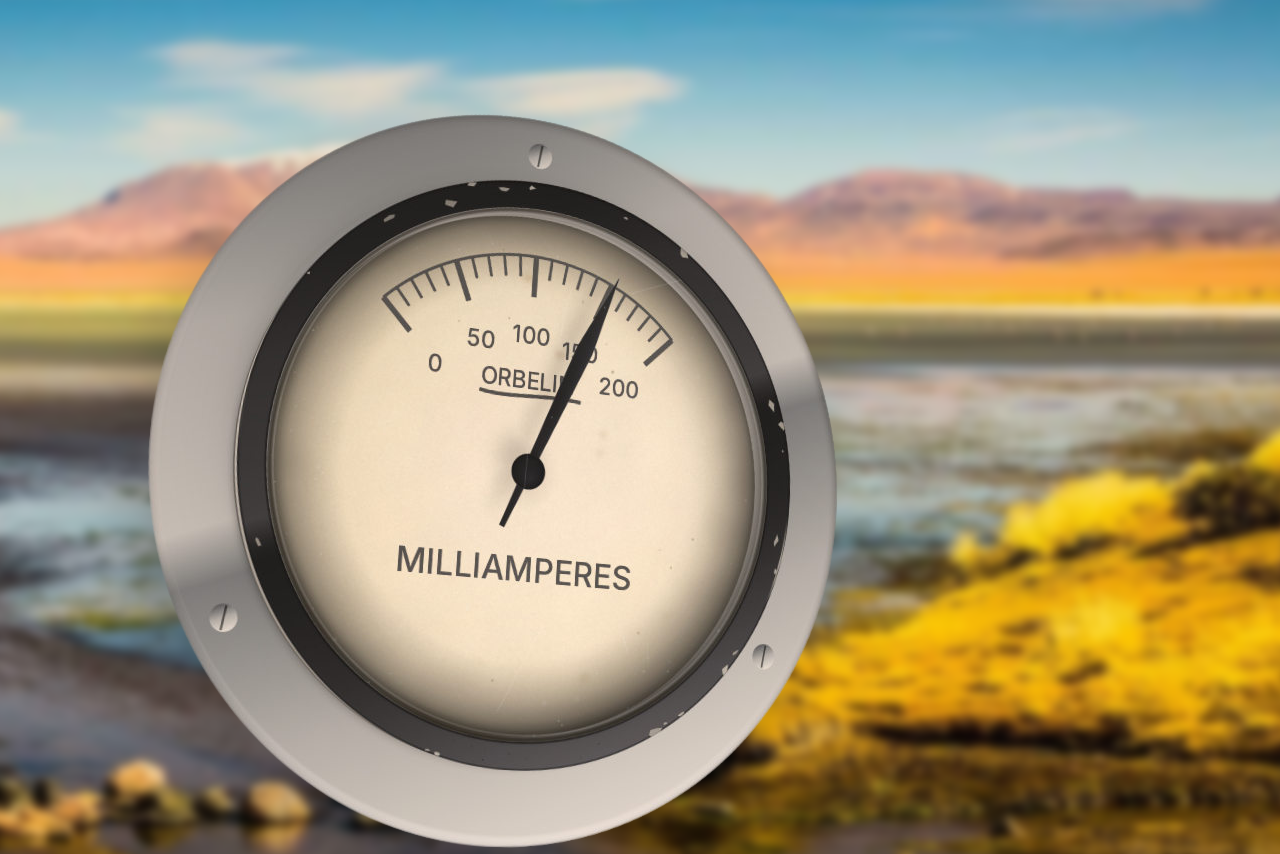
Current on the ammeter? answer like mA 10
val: mA 150
